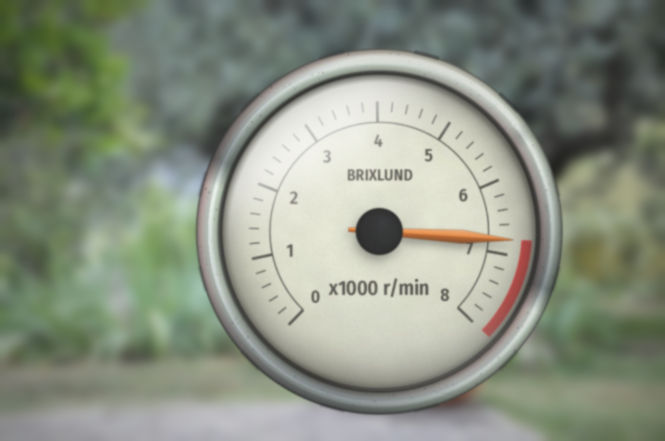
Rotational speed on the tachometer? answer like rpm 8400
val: rpm 6800
